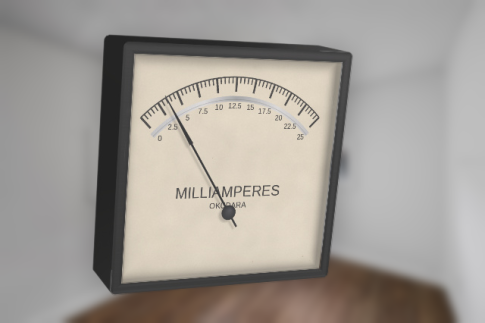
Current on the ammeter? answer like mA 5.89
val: mA 3.5
